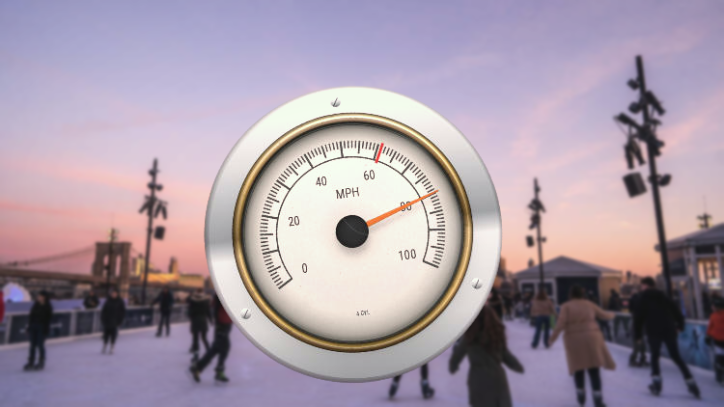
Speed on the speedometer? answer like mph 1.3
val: mph 80
